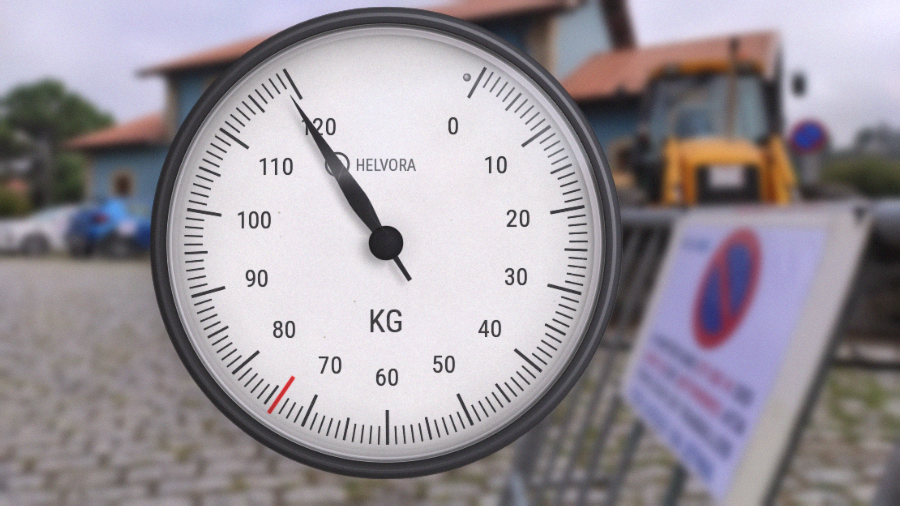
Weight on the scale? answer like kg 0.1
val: kg 119
